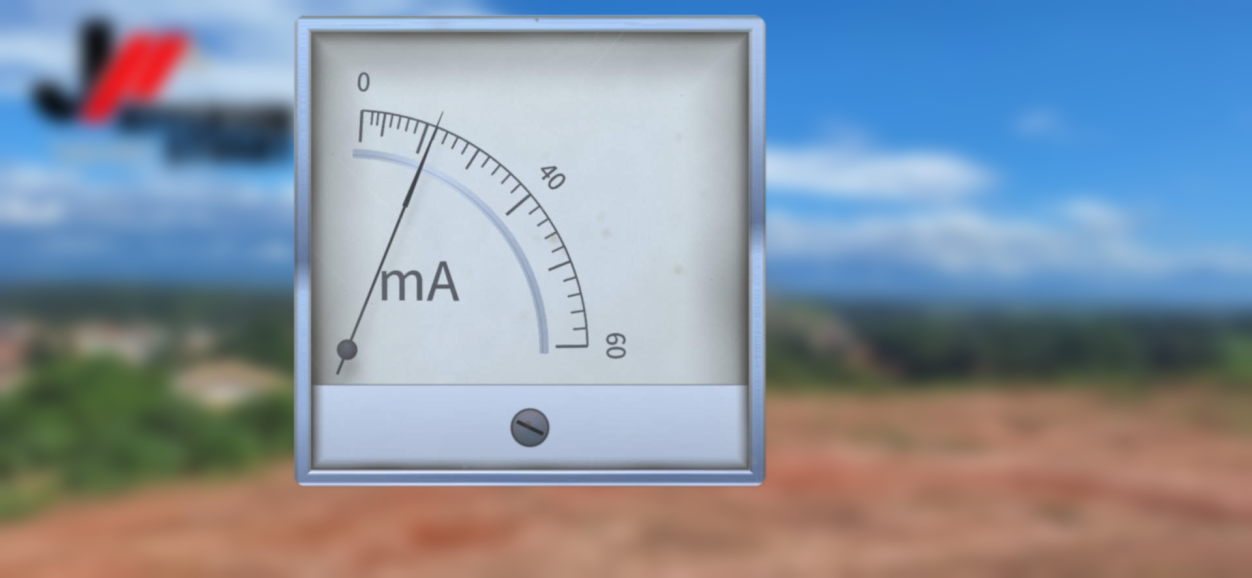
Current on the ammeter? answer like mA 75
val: mA 22
